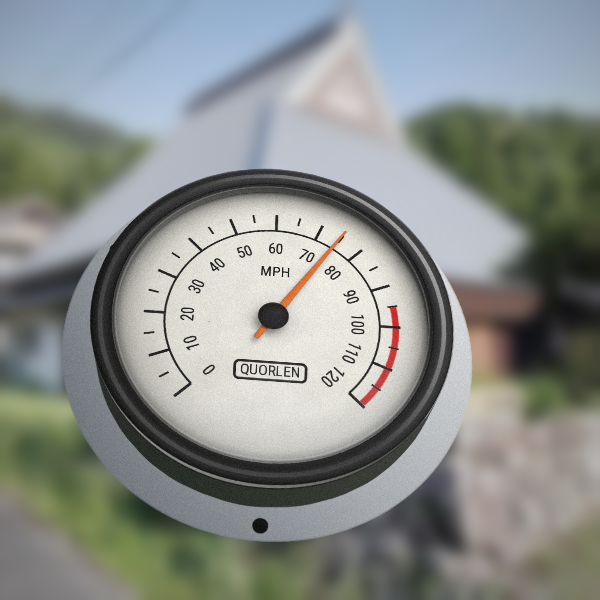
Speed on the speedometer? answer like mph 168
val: mph 75
